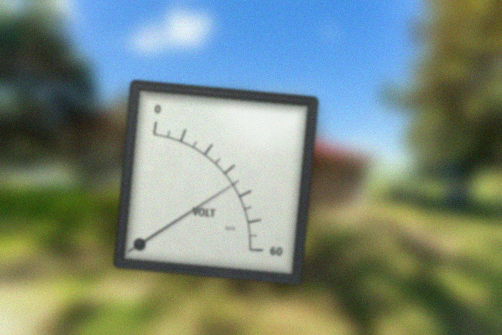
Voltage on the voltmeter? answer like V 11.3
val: V 35
